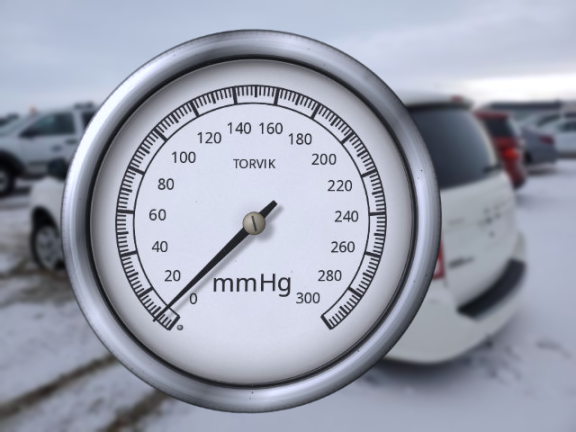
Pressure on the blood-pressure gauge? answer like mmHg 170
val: mmHg 8
